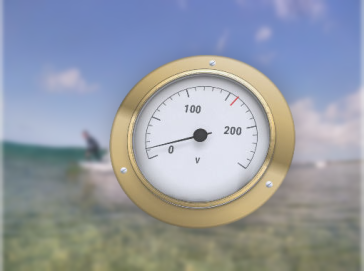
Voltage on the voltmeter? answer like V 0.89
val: V 10
